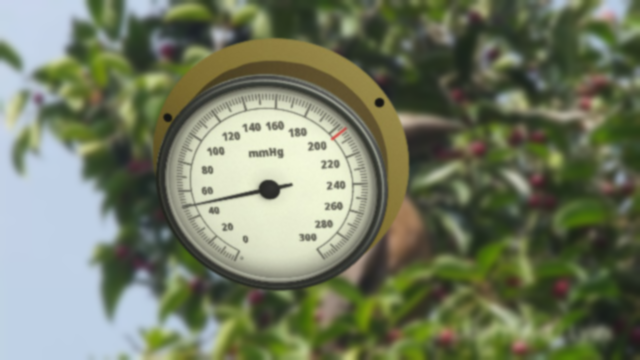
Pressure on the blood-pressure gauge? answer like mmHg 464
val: mmHg 50
